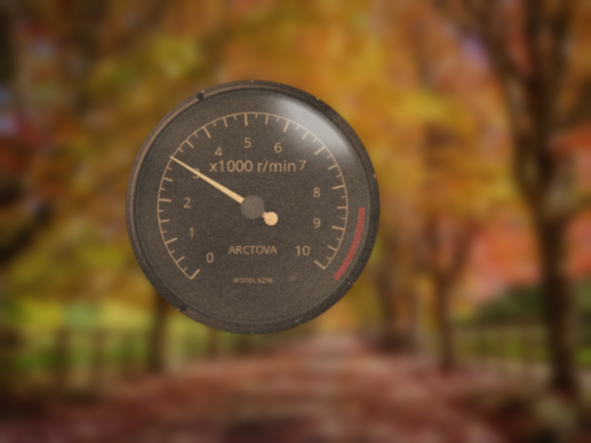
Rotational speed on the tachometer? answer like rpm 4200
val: rpm 3000
